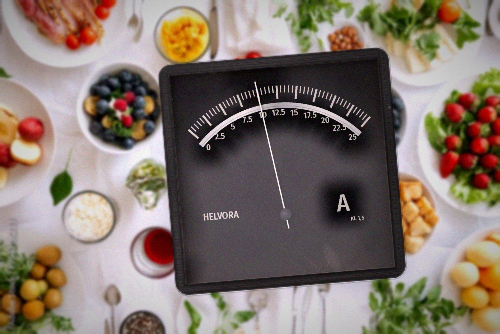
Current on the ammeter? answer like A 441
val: A 10
